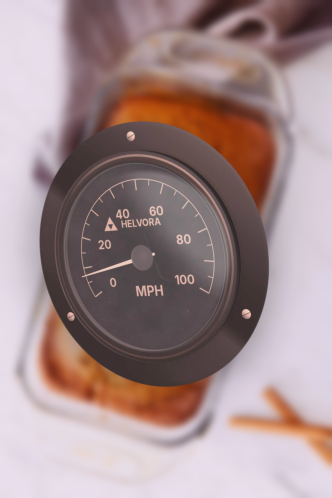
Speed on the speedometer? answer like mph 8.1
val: mph 7.5
